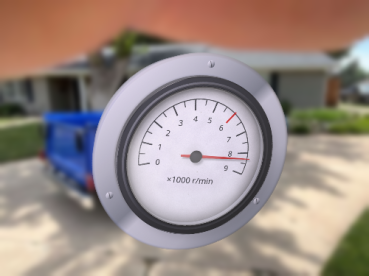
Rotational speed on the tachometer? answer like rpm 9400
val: rpm 8250
